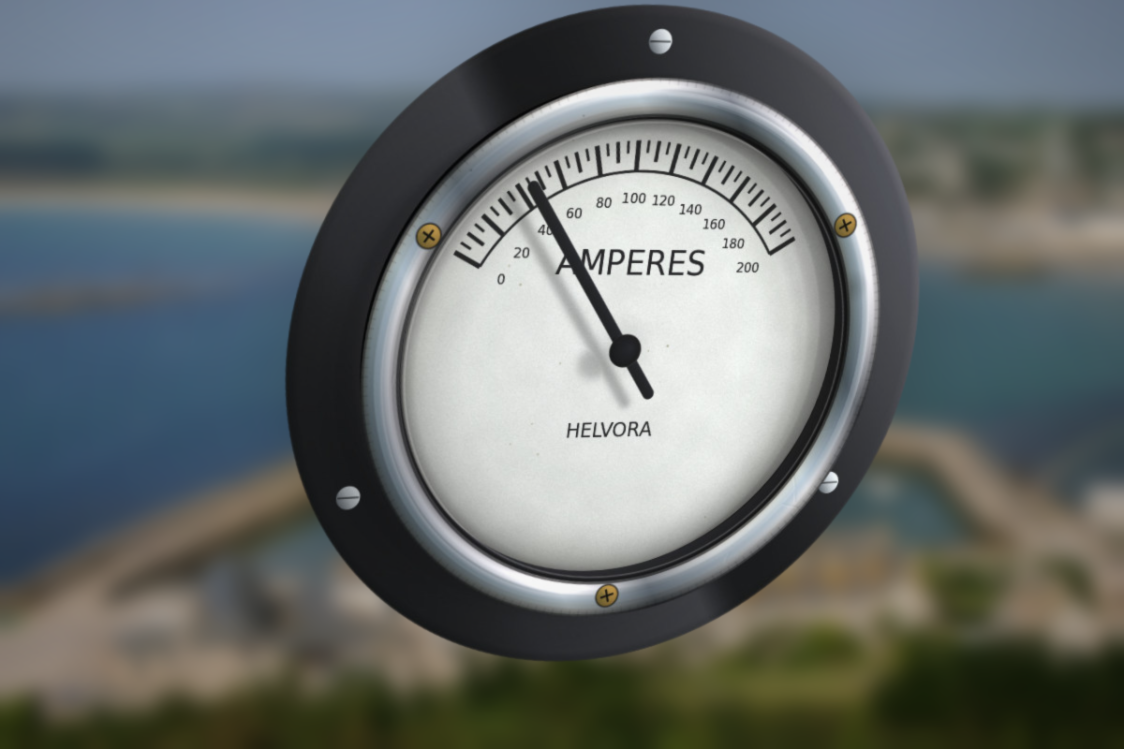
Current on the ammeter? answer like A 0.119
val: A 45
